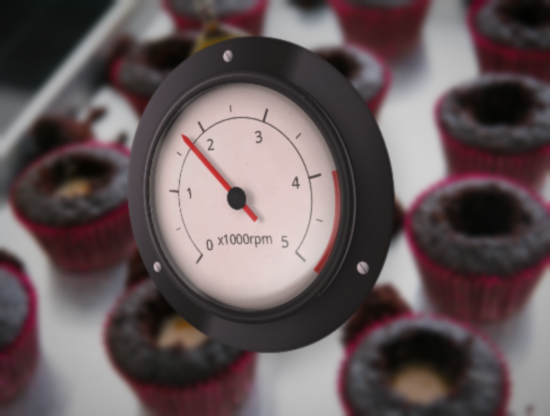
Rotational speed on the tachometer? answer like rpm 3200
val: rpm 1750
